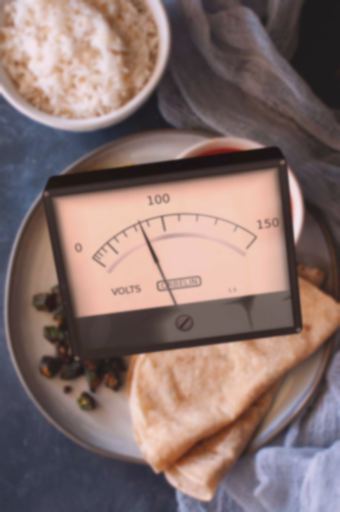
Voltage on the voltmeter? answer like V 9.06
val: V 85
